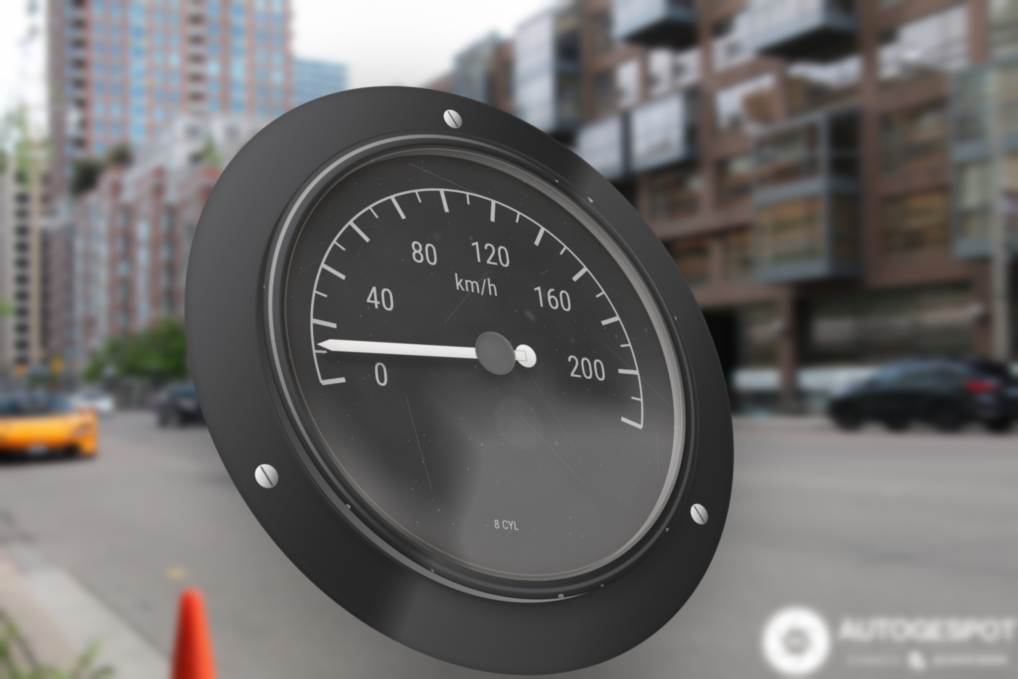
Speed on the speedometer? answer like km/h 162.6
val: km/h 10
